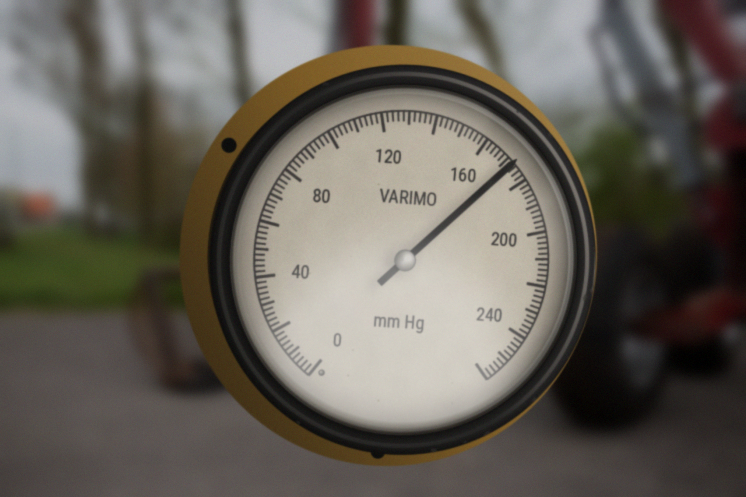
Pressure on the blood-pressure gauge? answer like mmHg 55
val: mmHg 172
